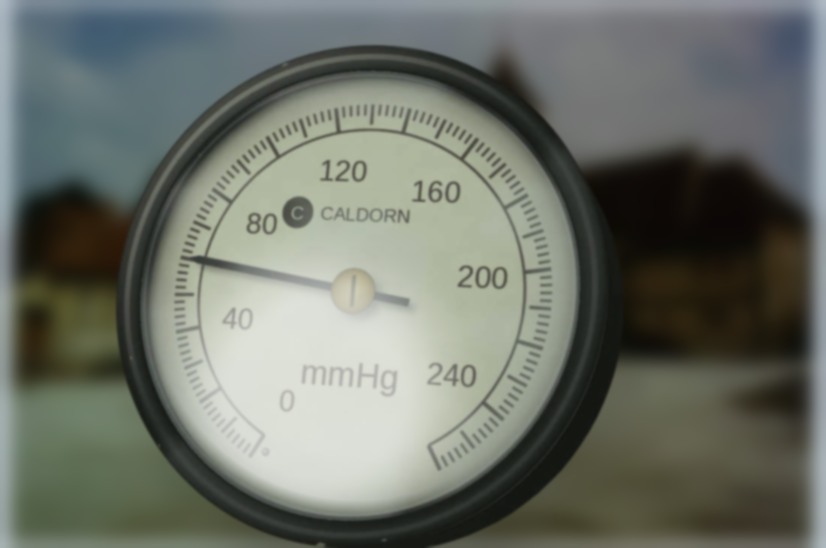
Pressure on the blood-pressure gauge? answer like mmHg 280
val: mmHg 60
